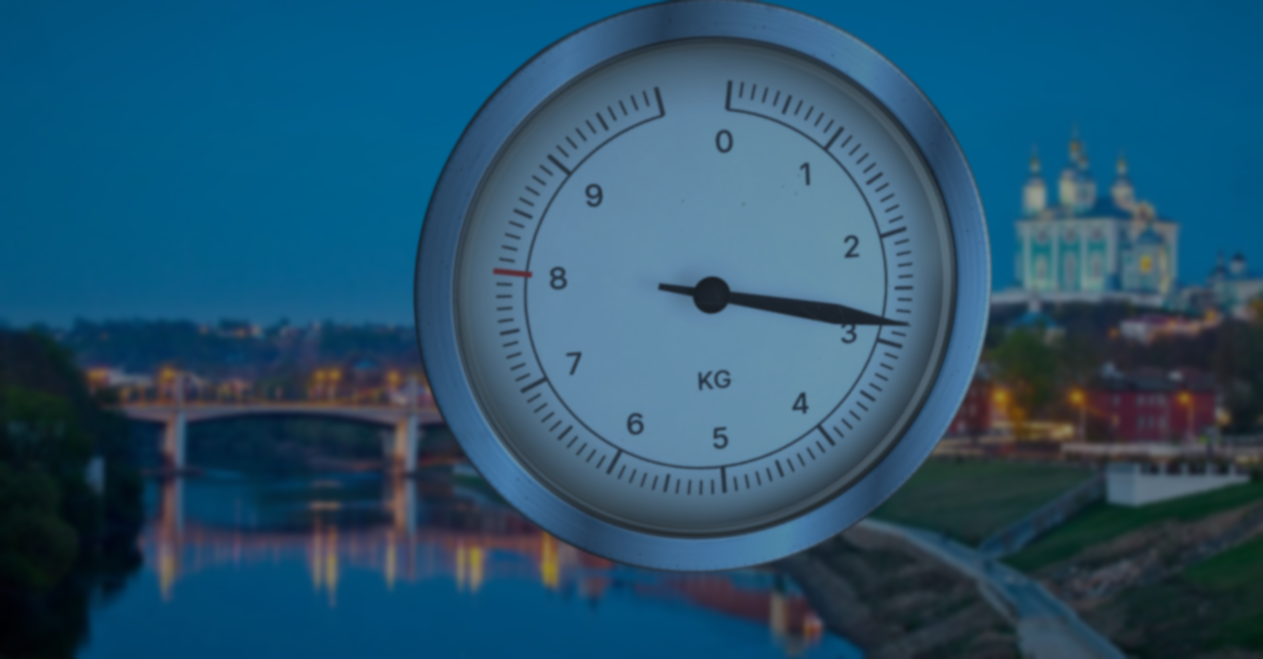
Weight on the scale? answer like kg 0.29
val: kg 2.8
